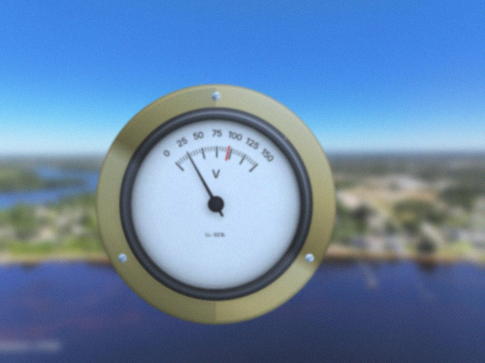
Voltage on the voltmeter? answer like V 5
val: V 25
